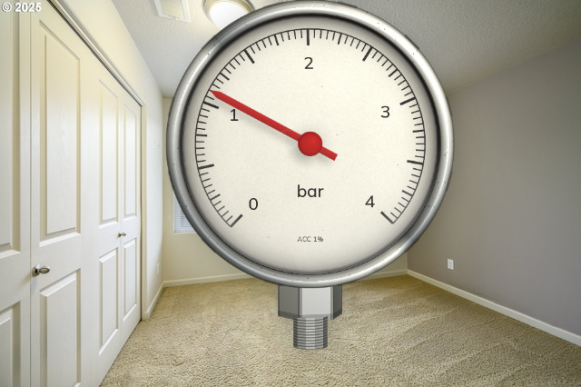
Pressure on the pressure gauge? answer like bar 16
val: bar 1.1
